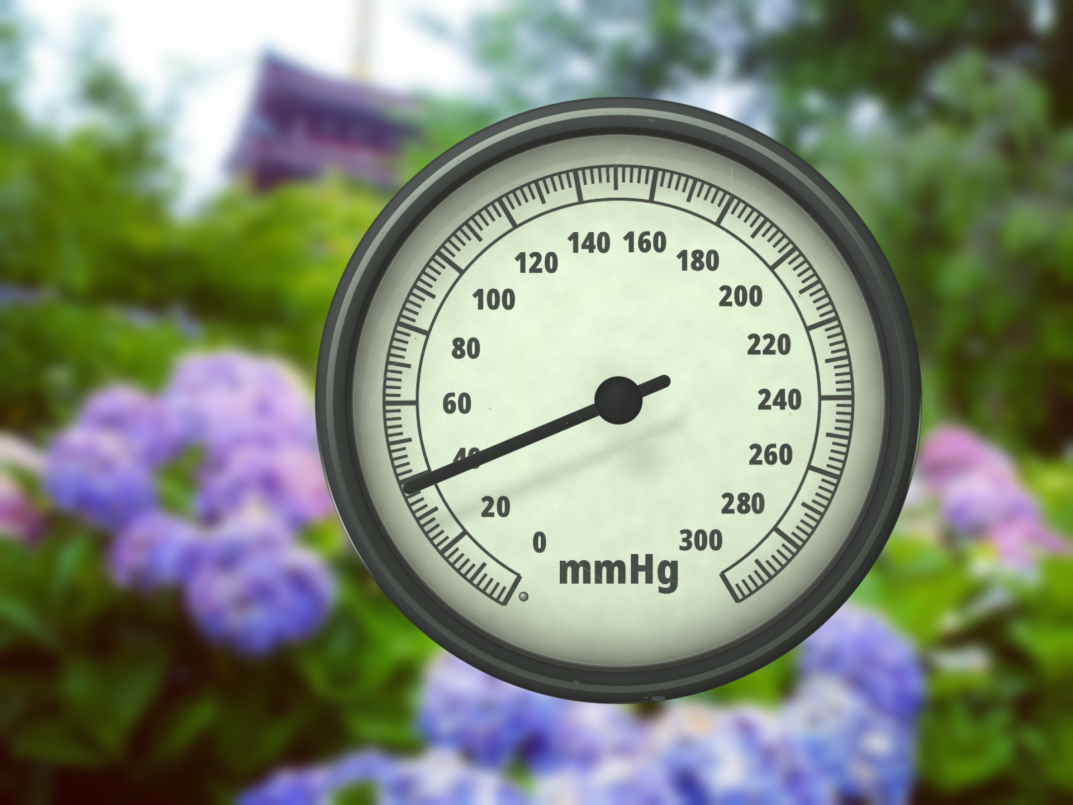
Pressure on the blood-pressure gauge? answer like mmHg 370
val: mmHg 38
